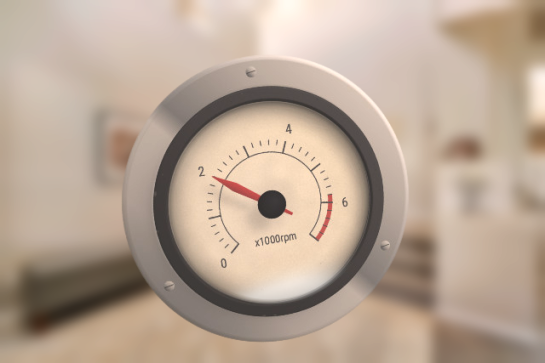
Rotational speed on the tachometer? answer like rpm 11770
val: rpm 2000
